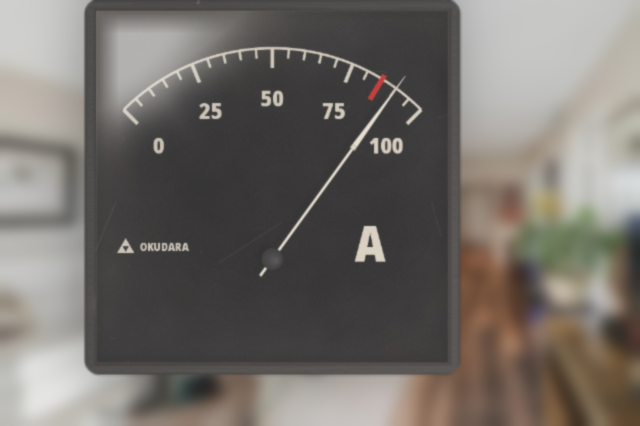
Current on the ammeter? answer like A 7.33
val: A 90
